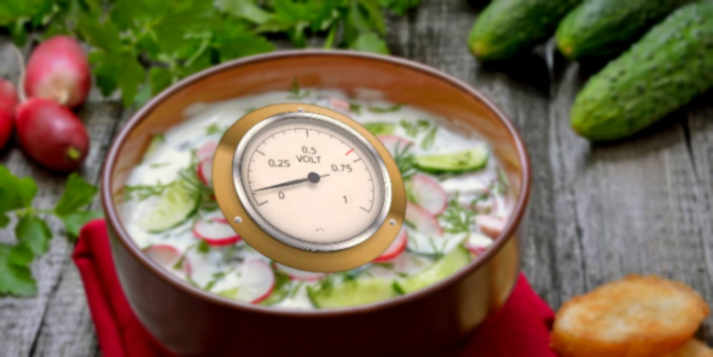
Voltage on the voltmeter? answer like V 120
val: V 0.05
